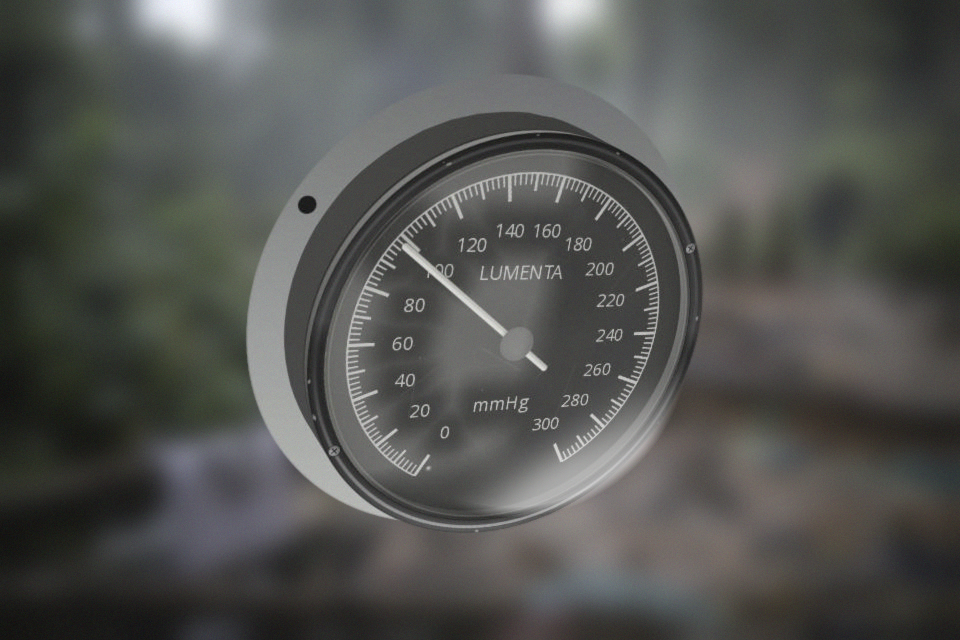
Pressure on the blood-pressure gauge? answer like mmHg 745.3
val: mmHg 98
